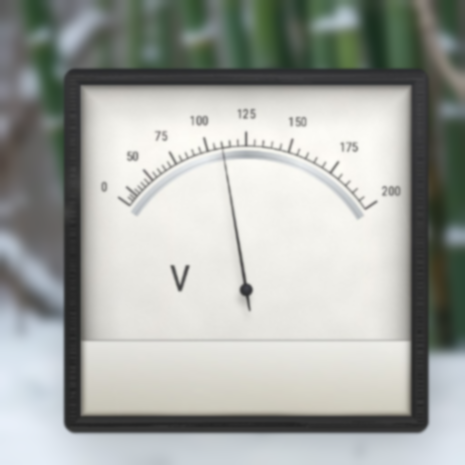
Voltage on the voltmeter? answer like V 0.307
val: V 110
